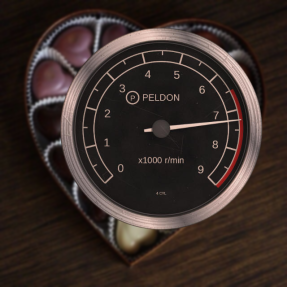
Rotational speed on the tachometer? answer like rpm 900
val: rpm 7250
